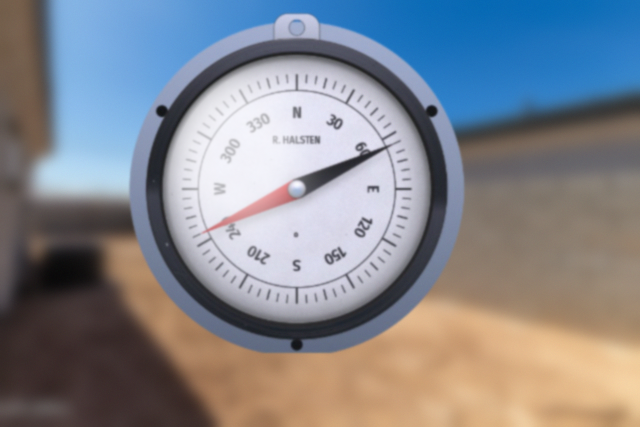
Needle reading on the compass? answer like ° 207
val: ° 245
